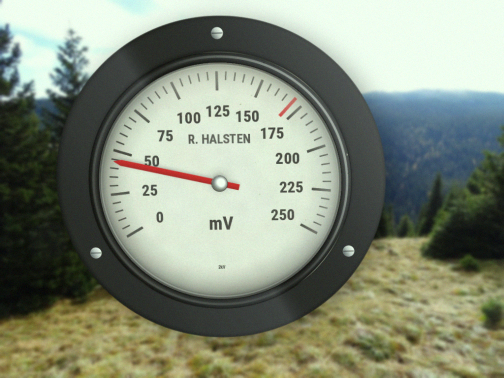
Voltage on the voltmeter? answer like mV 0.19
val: mV 45
